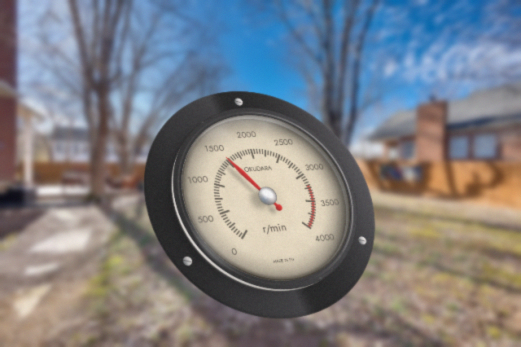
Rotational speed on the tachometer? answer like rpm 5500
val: rpm 1500
